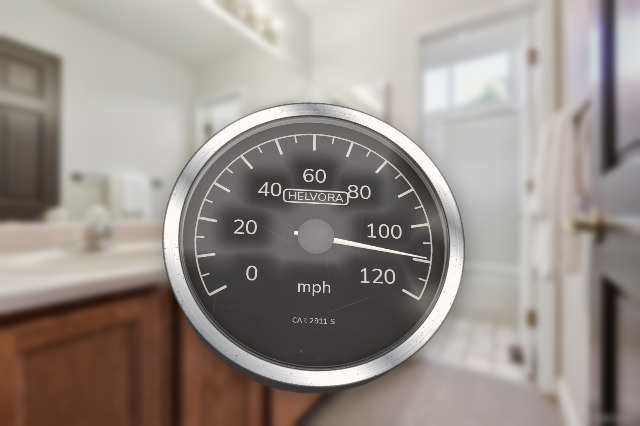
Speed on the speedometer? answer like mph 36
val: mph 110
